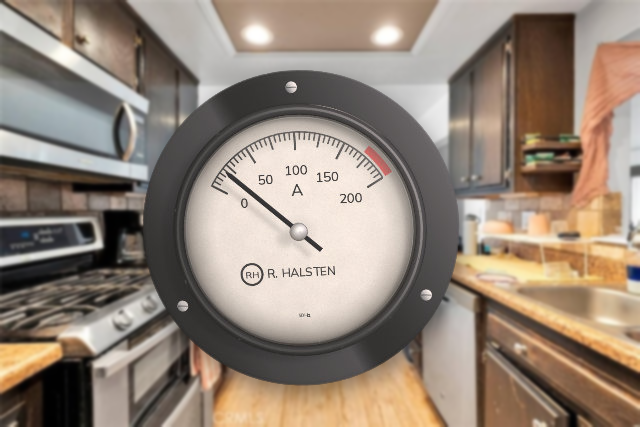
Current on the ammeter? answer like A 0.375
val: A 20
